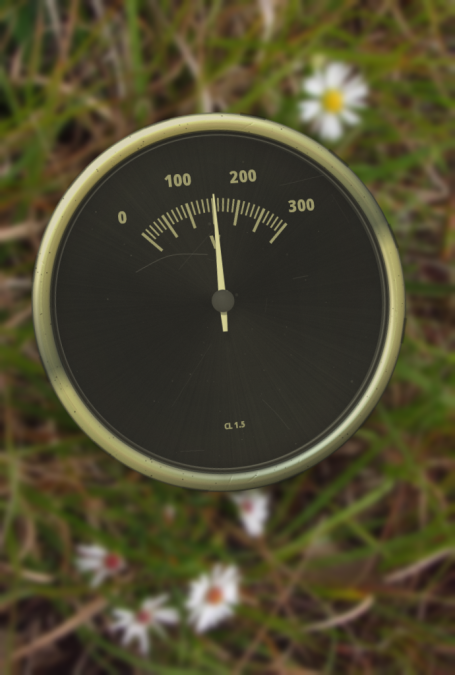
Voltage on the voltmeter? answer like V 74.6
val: V 150
